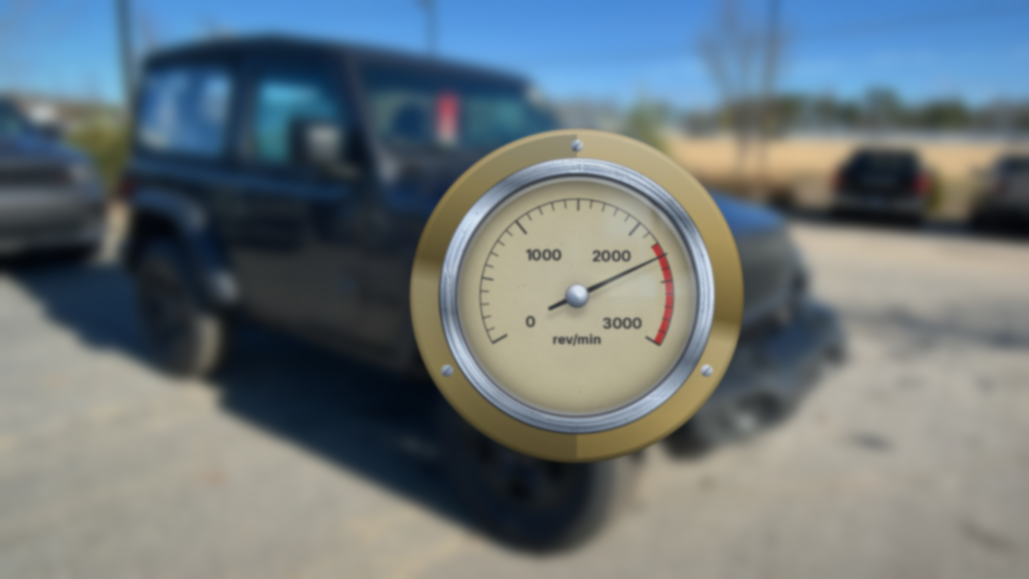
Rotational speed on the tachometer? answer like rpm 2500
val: rpm 2300
